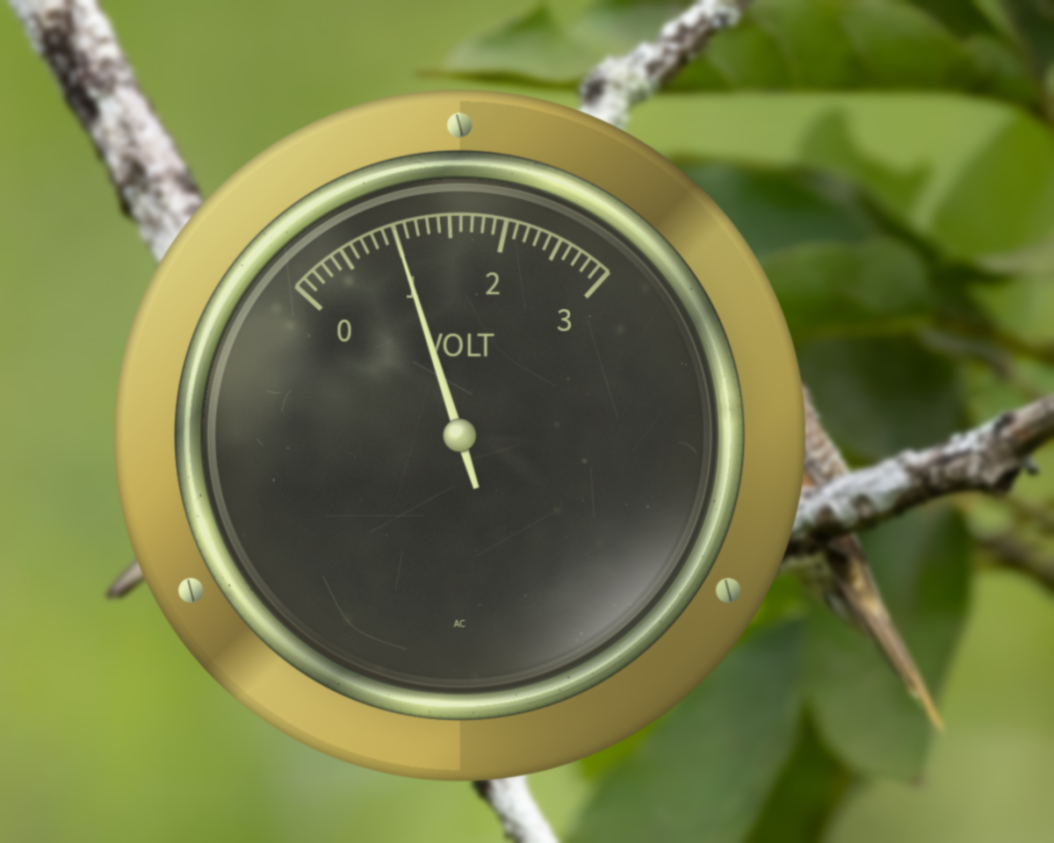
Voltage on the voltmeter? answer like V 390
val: V 1
